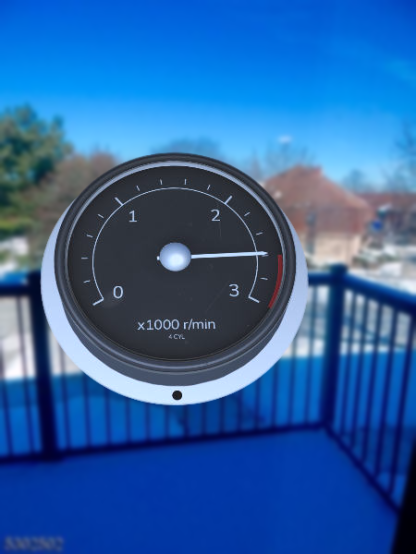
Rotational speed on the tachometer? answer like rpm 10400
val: rpm 2600
